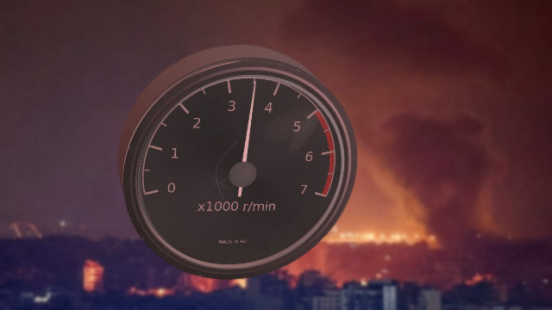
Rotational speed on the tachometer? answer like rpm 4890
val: rpm 3500
